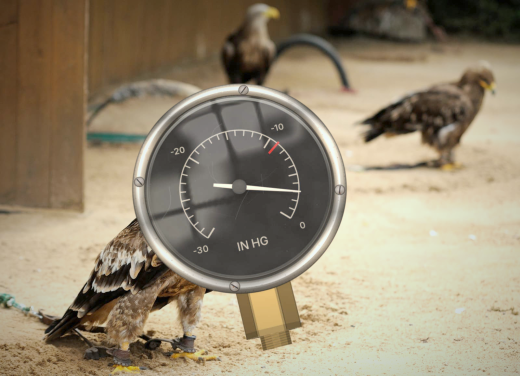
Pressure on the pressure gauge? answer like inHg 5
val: inHg -3
